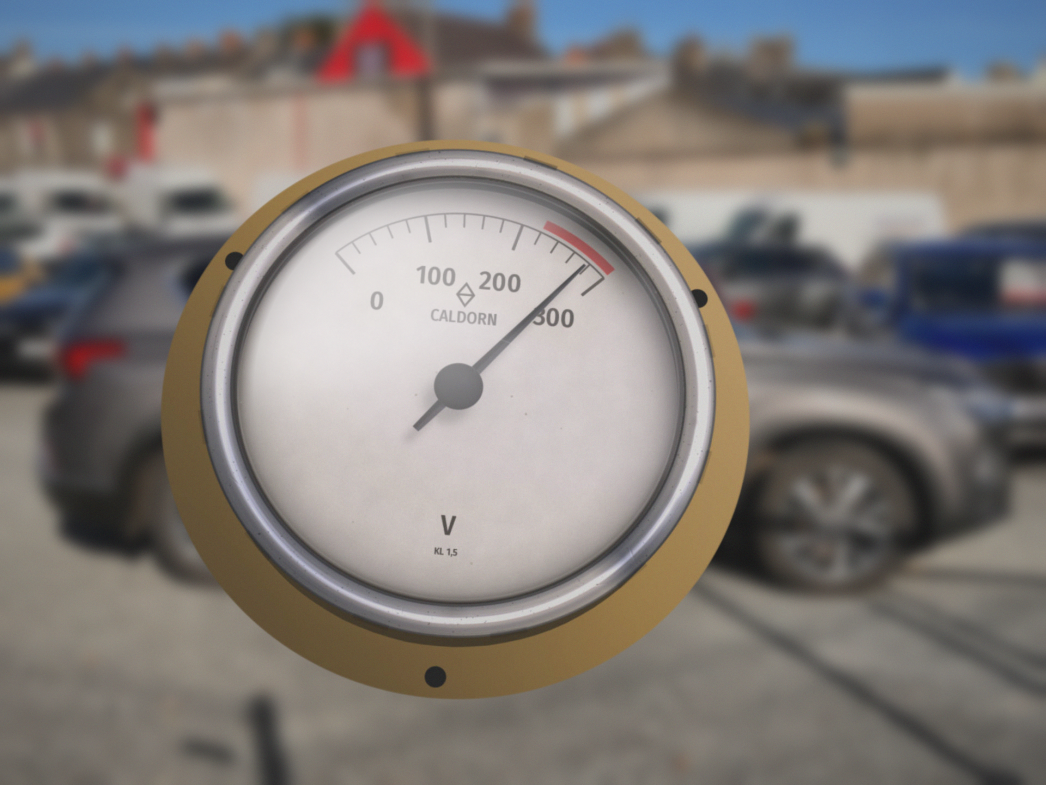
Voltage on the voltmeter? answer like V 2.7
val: V 280
